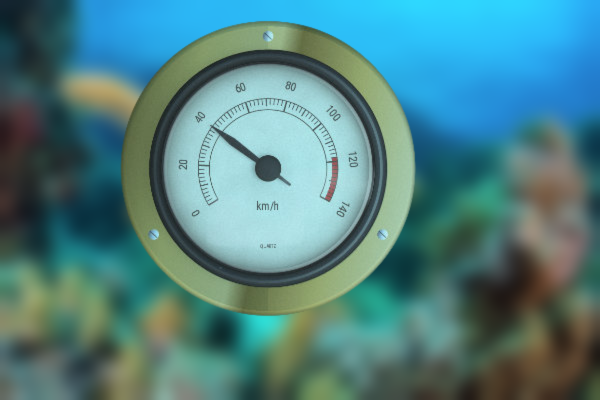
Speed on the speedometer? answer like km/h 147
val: km/h 40
